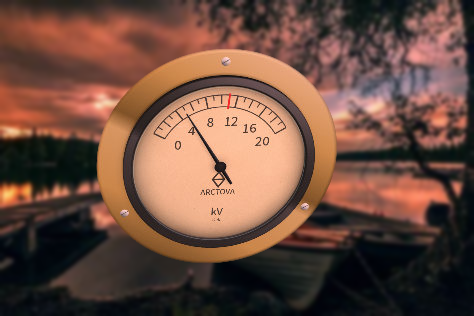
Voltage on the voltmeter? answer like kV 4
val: kV 5
